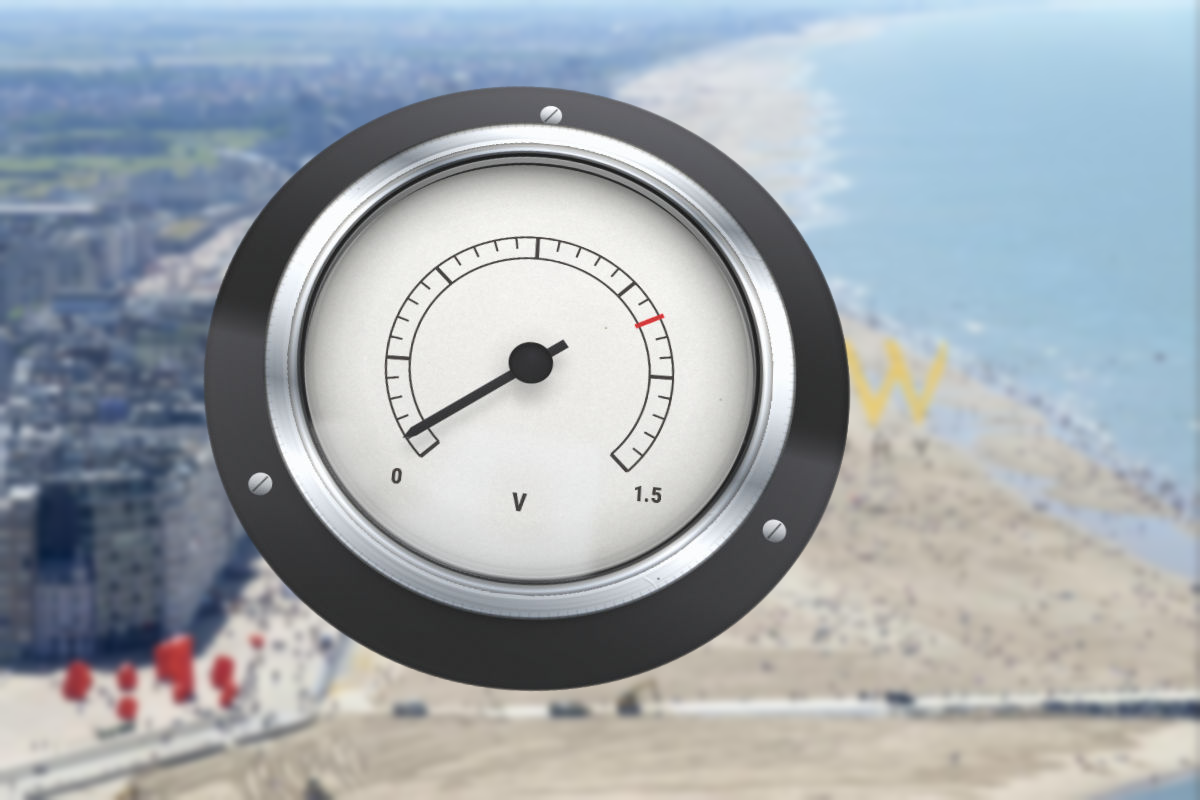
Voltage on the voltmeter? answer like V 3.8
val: V 0.05
